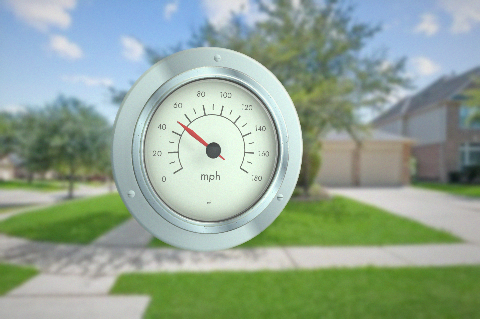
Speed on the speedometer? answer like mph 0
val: mph 50
